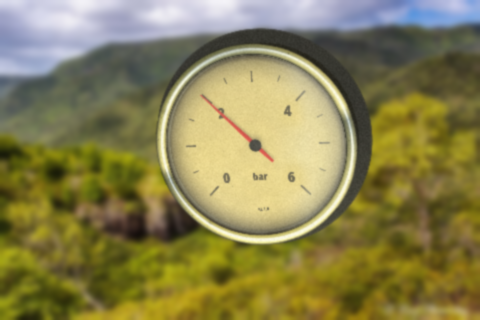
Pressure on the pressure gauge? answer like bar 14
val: bar 2
